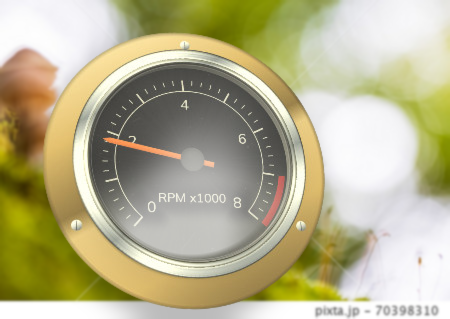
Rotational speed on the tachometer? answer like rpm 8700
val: rpm 1800
